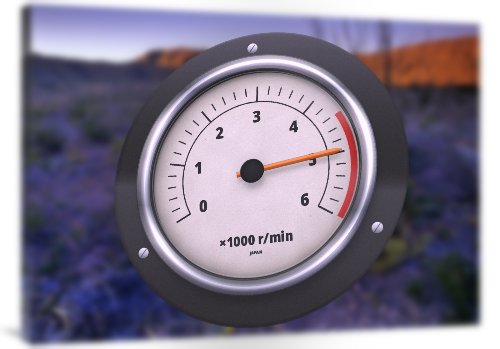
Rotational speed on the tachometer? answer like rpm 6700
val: rpm 5000
